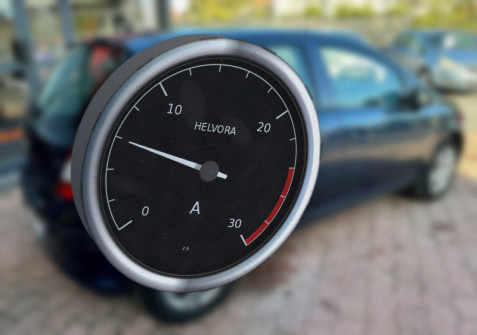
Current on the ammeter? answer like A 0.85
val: A 6
